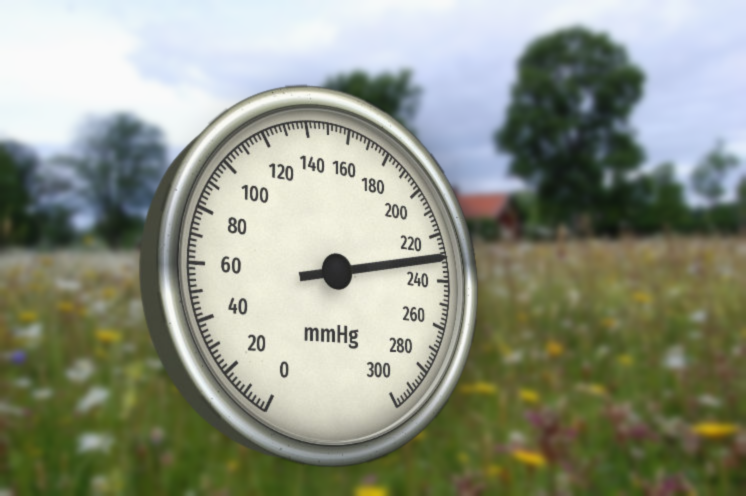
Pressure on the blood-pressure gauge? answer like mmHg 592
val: mmHg 230
